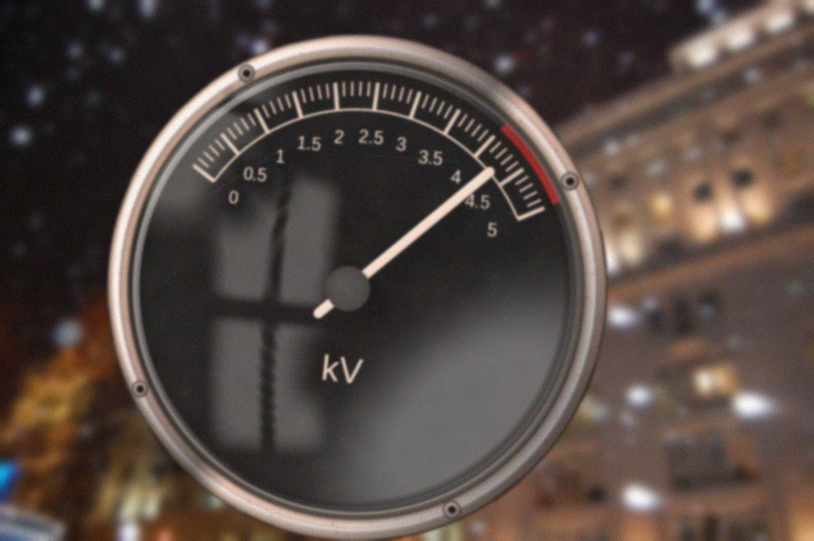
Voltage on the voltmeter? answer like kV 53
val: kV 4.3
